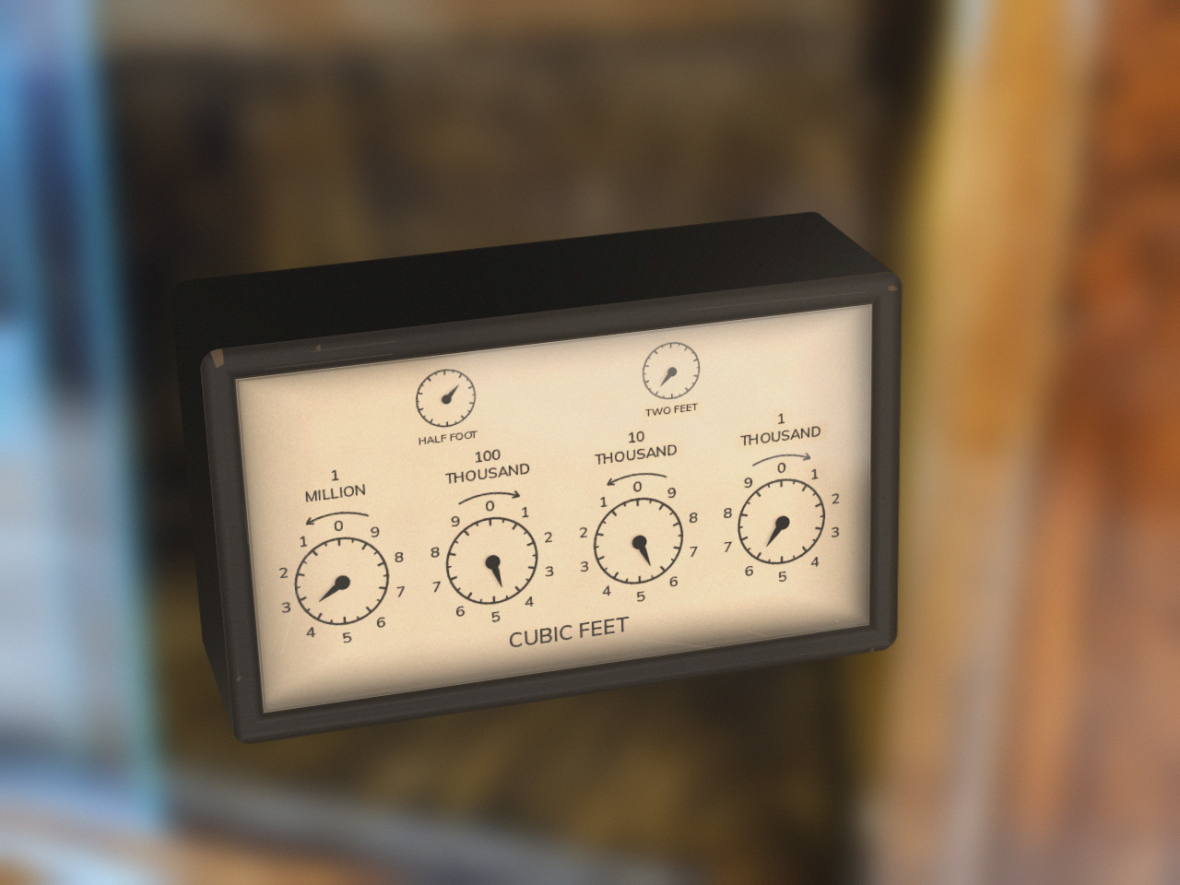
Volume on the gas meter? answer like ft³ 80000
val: ft³ 345600
